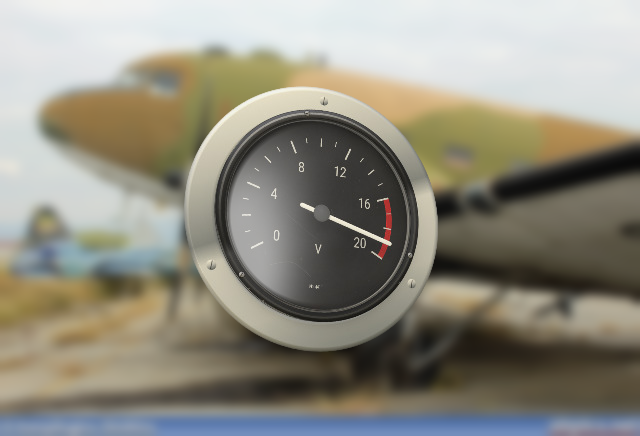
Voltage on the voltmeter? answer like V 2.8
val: V 19
